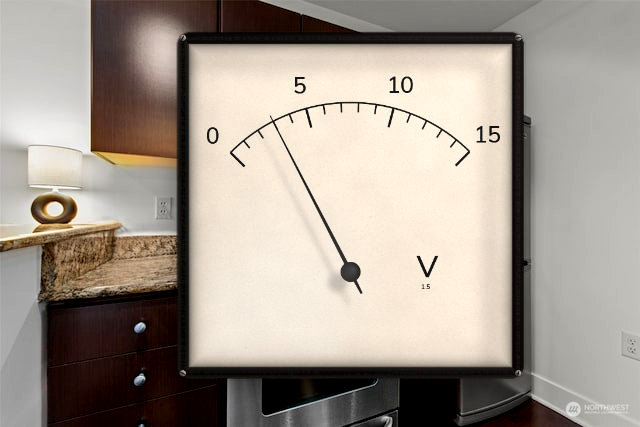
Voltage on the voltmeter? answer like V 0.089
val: V 3
